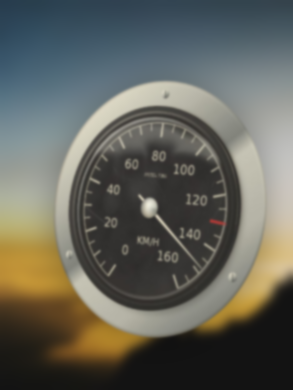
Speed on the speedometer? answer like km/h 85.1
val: km/h 147.5
